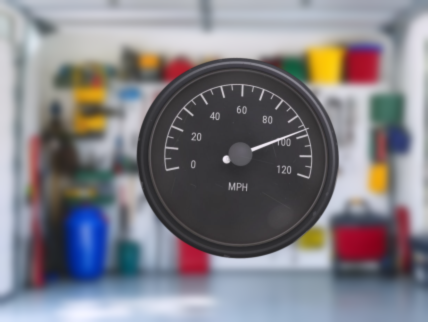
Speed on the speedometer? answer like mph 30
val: mph 97.5
